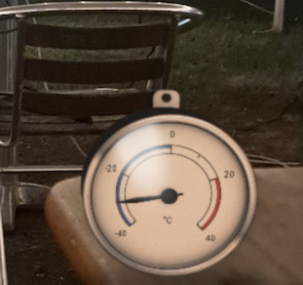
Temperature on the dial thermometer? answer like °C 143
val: °C -30
